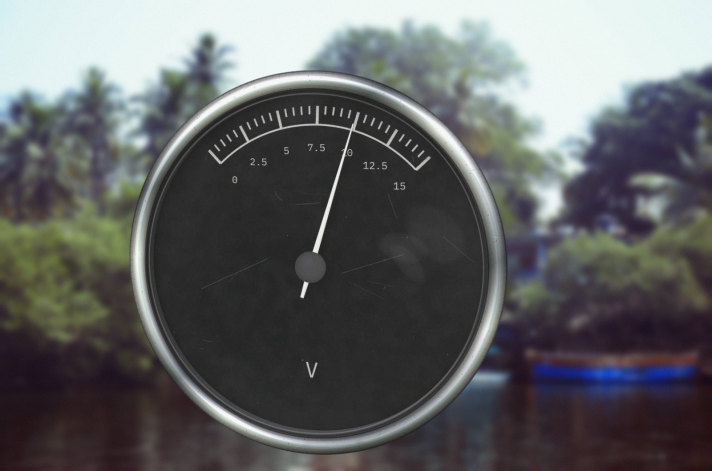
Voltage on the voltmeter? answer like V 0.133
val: V 10
